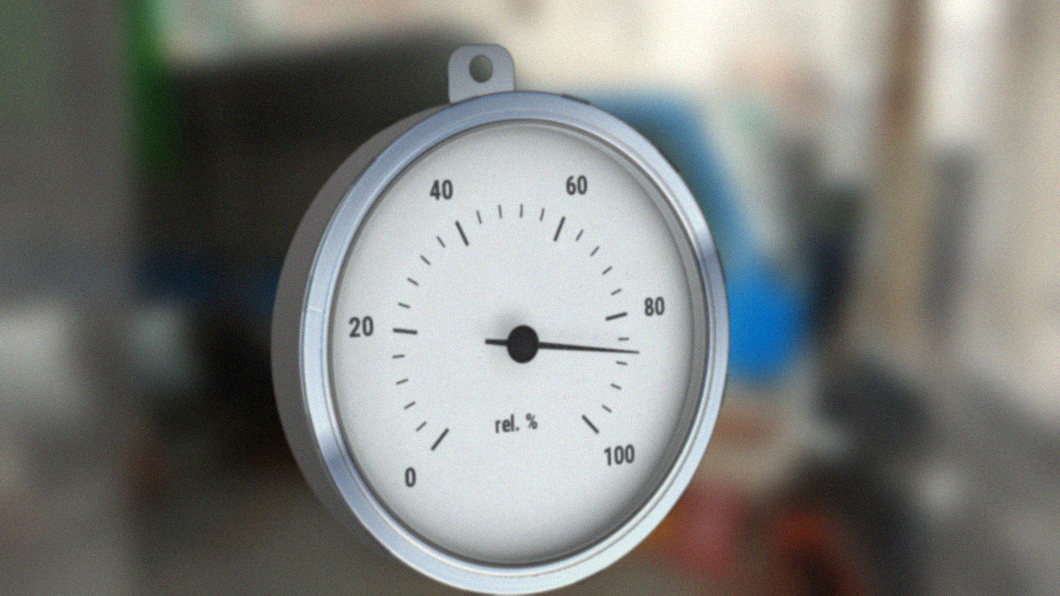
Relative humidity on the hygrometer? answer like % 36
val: % 86
